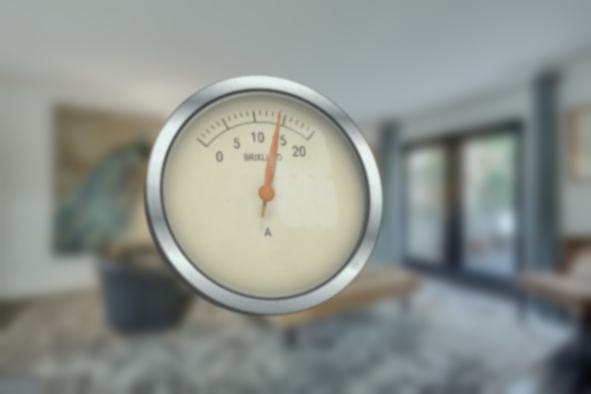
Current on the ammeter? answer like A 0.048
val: A 14
